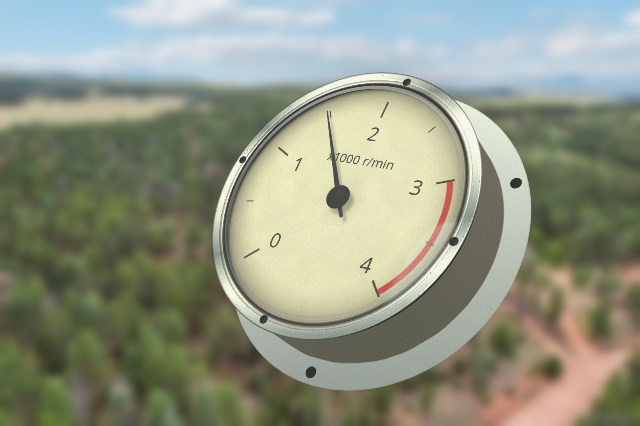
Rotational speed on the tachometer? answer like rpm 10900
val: rpm 1500
